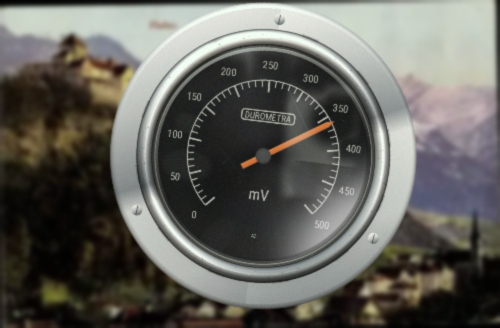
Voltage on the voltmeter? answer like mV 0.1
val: mV 360
